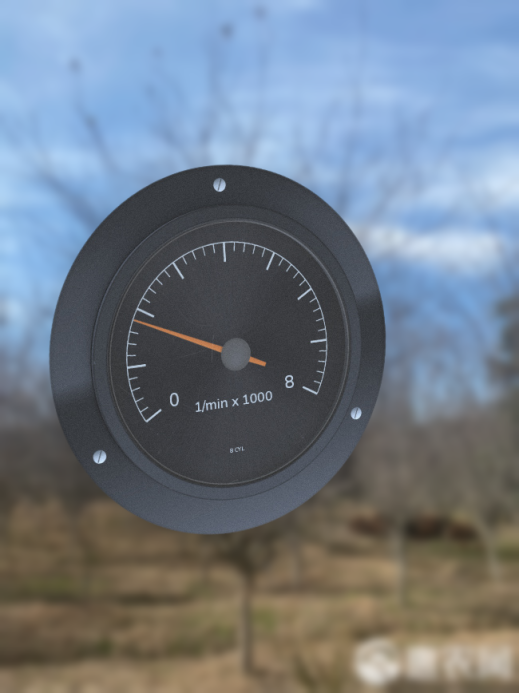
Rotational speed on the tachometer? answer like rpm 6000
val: rpm 1800
